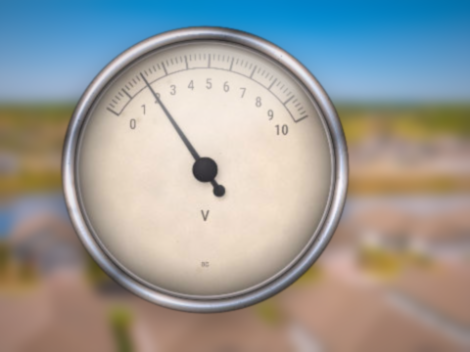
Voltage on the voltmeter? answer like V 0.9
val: V 2
